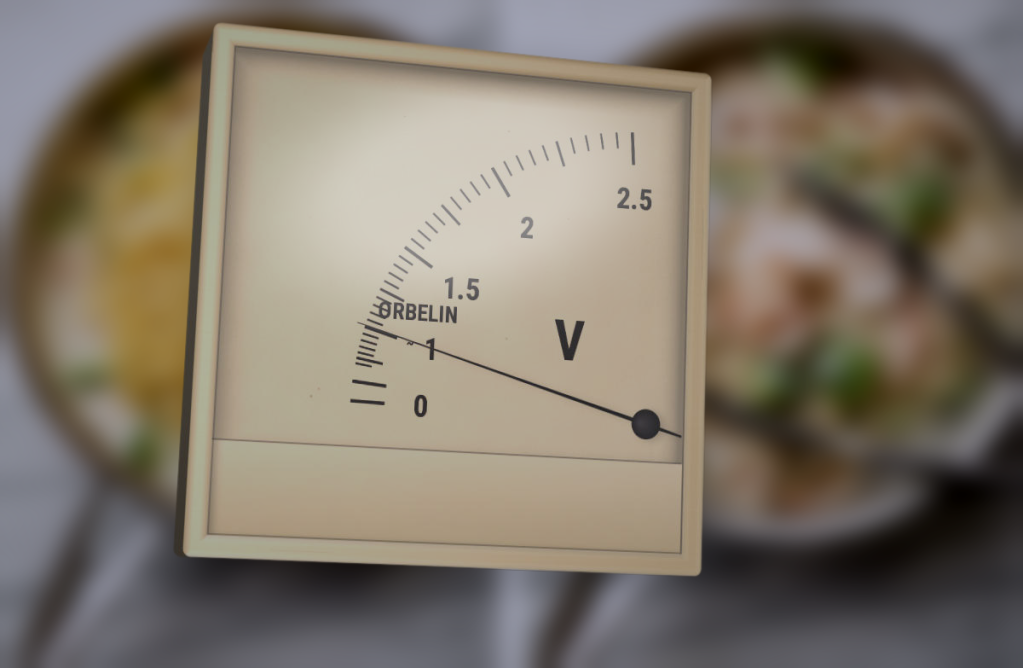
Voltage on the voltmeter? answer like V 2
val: V 1
